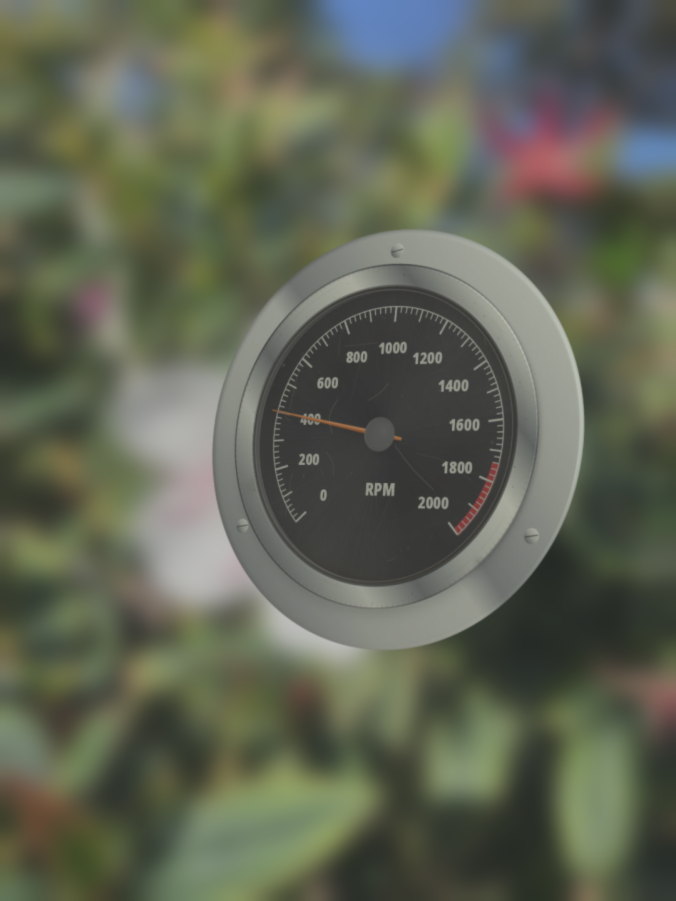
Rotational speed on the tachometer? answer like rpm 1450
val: rpm 400
